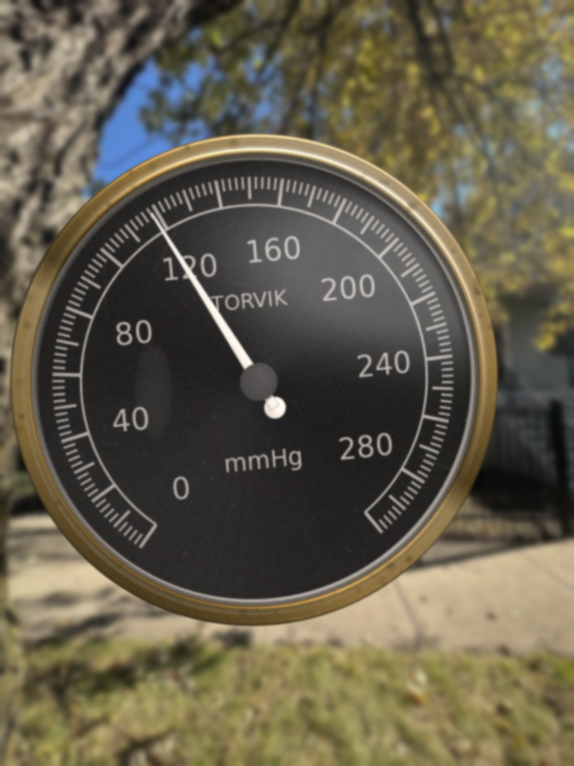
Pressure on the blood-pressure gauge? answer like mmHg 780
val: mmHg 118
